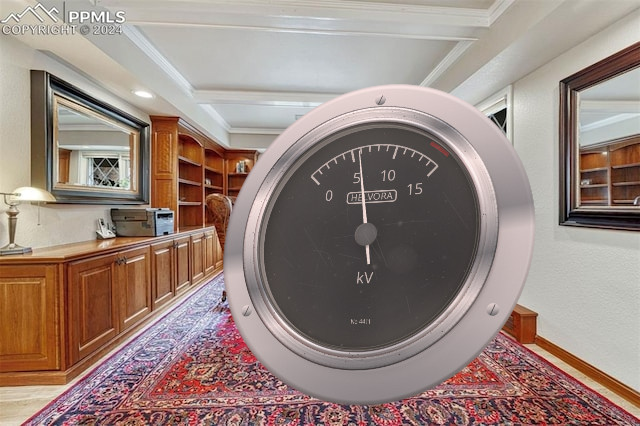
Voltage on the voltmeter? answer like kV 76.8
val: kV 6
